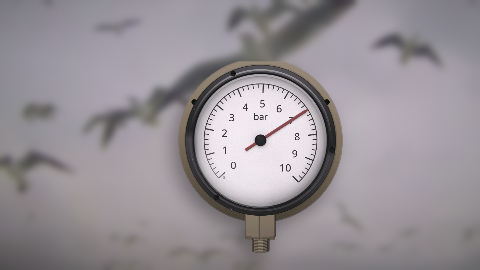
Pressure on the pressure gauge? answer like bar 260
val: bar 7
